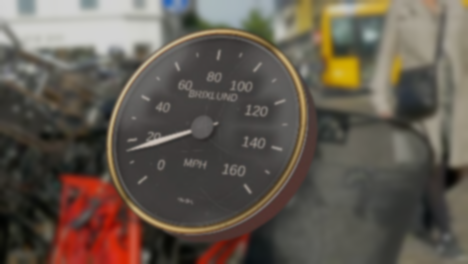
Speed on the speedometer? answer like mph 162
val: mph 15
